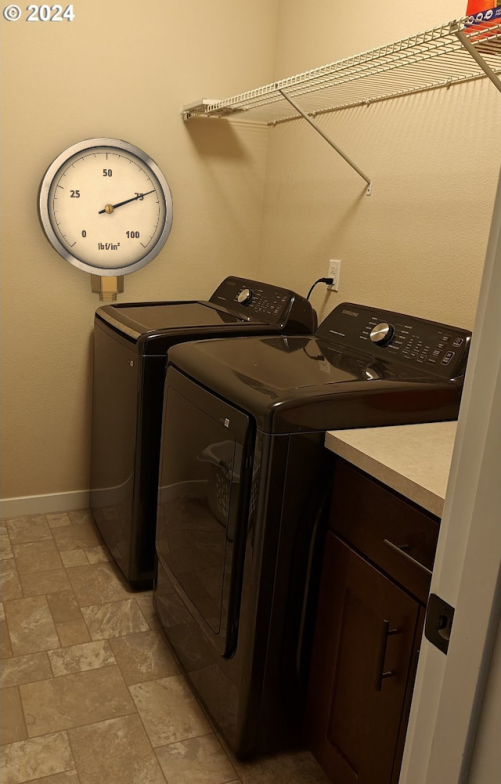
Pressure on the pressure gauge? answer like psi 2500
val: psi 75
